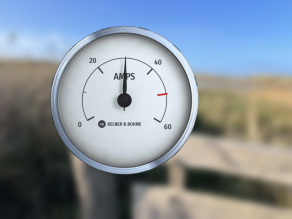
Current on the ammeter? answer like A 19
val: A 30
